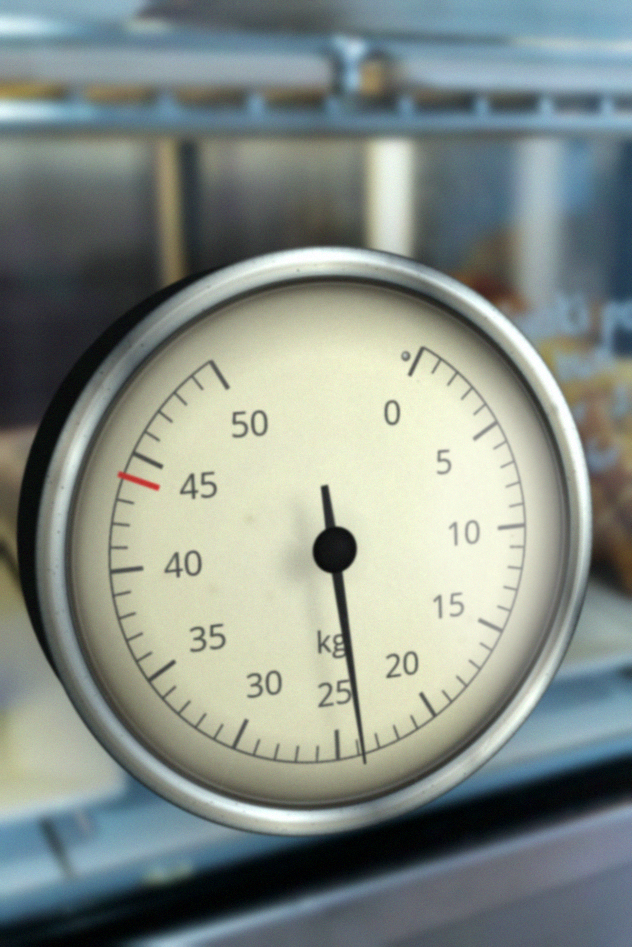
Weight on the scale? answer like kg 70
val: kg 24
